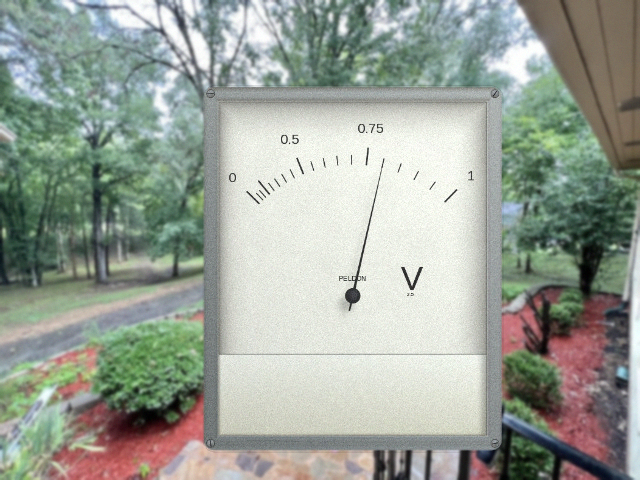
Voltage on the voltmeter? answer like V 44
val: V 0.8
